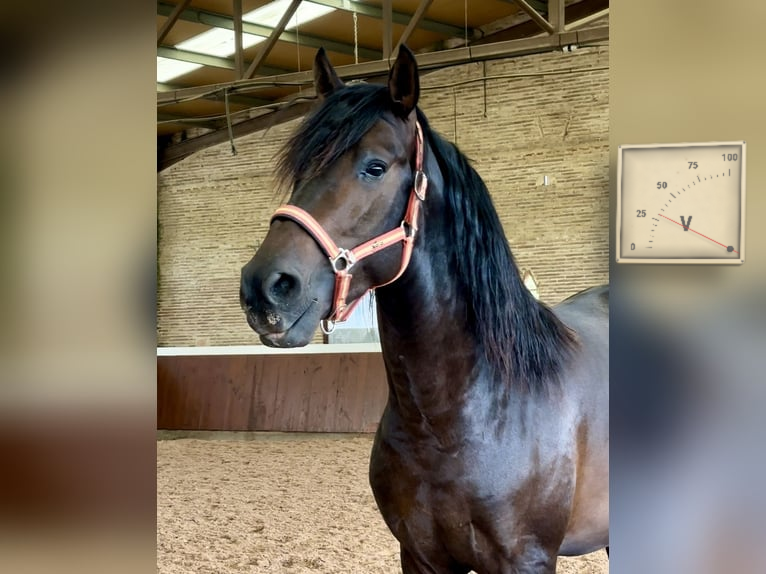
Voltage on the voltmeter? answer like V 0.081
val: V 30
